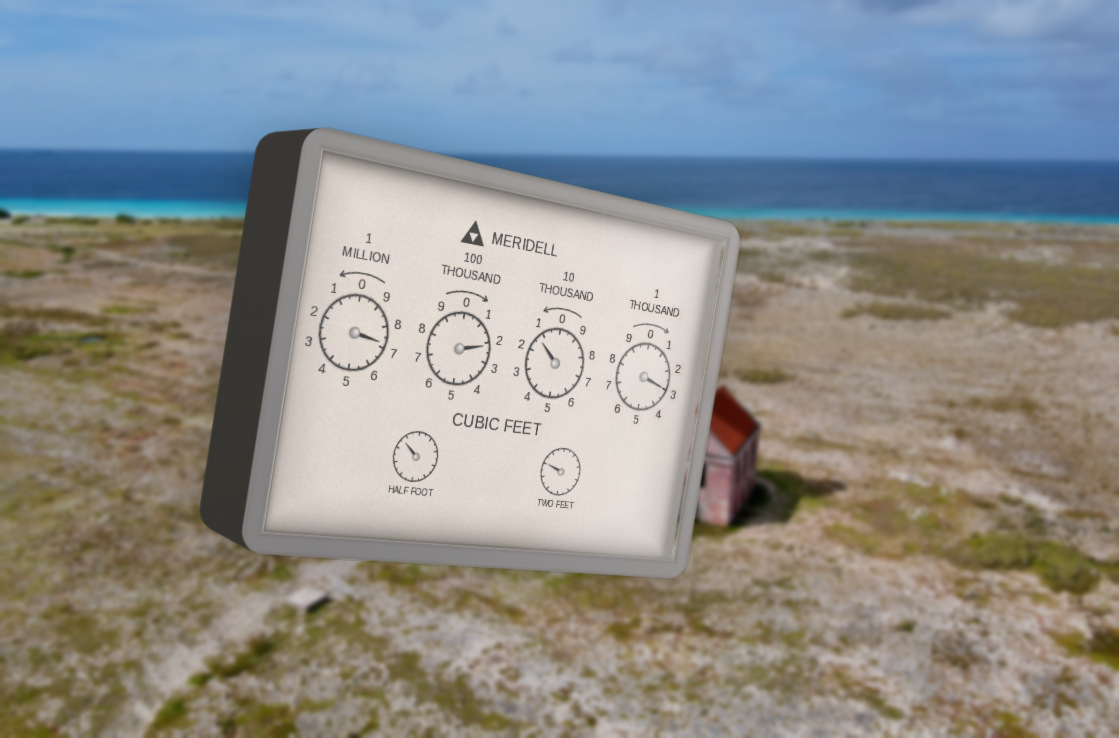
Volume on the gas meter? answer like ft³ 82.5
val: ft³ 721300
